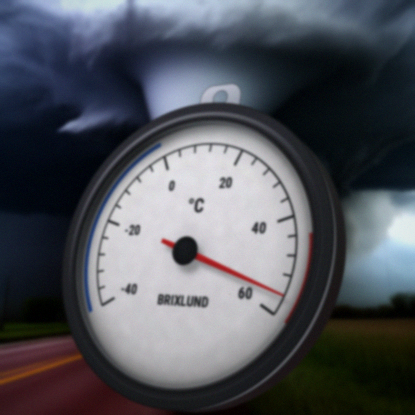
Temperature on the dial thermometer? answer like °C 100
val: °C 56
